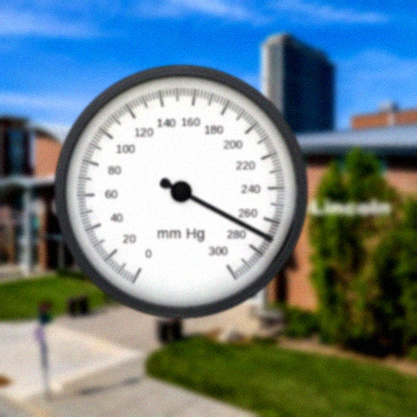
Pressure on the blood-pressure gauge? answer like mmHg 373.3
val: mmHg 270
